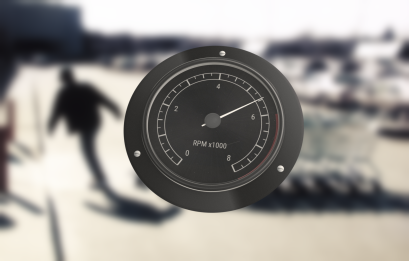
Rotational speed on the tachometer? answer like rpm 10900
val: rpm 5500
